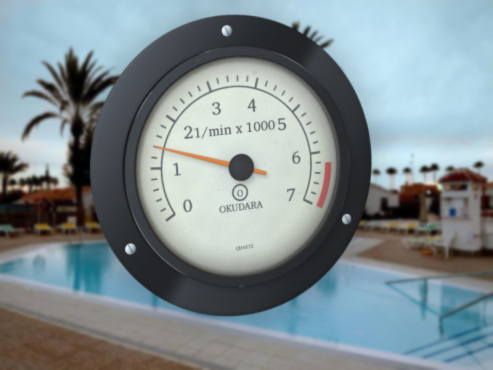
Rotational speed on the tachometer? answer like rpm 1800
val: rpm 1400
